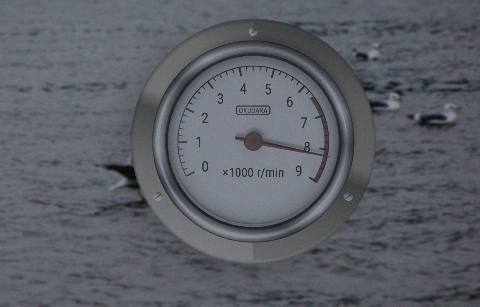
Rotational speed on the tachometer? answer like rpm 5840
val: rpm 8200
